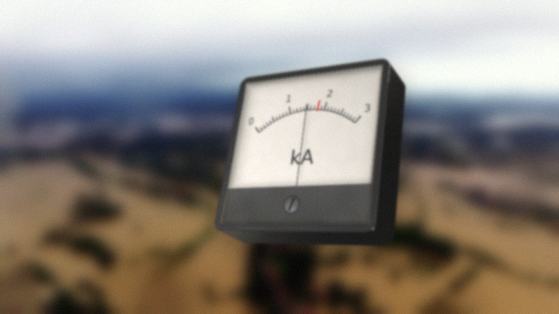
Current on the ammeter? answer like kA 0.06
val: kA 1.5
